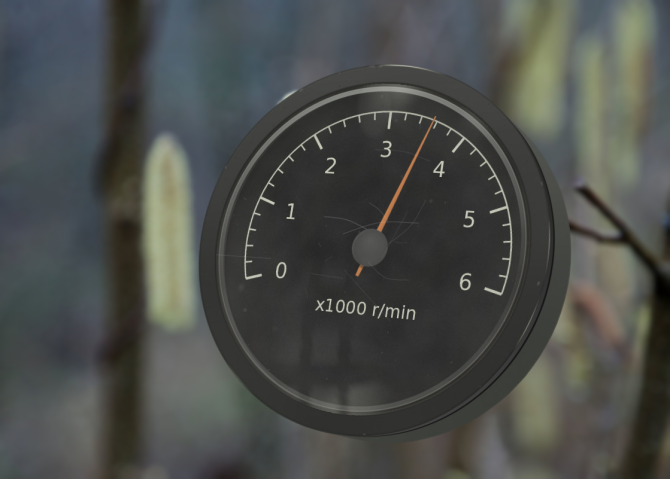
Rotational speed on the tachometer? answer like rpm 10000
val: rpm 3600
